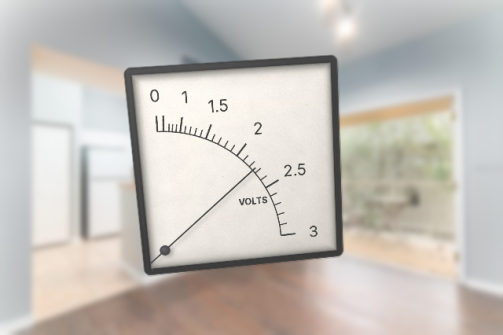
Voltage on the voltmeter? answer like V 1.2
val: V 2.25
